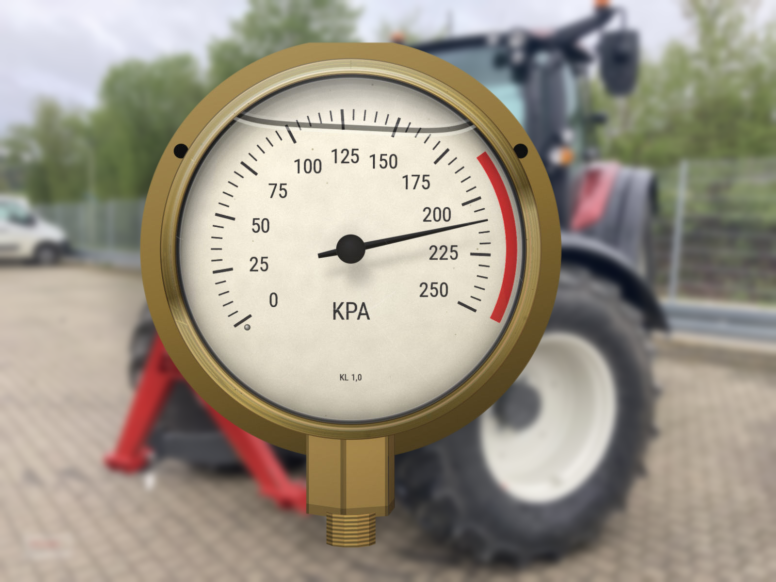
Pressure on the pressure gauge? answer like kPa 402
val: kPa 210
